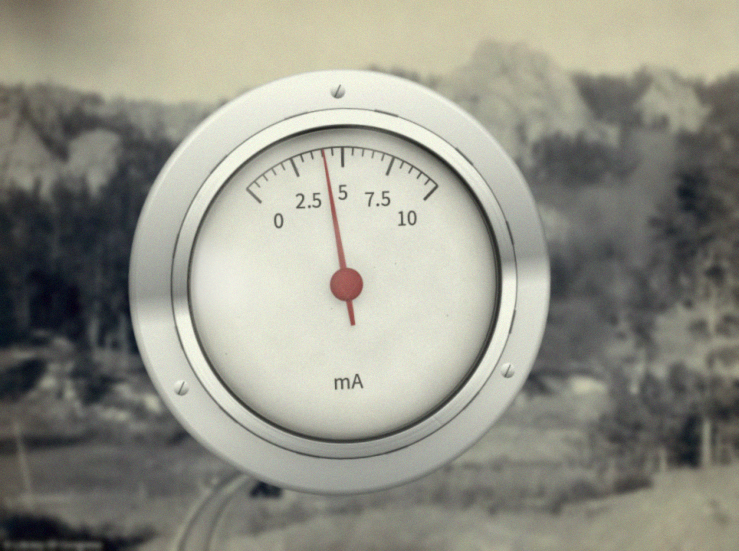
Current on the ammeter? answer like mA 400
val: mA 4
